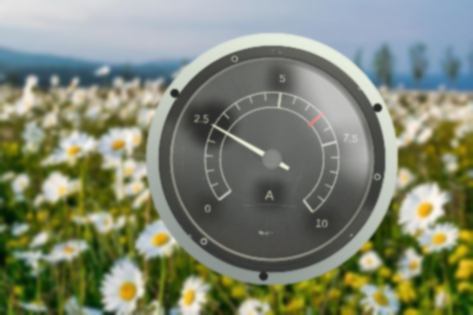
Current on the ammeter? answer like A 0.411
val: A 2.5
